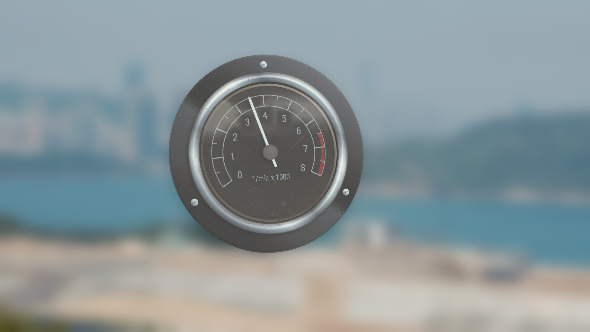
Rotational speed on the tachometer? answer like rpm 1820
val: rpm 3500
